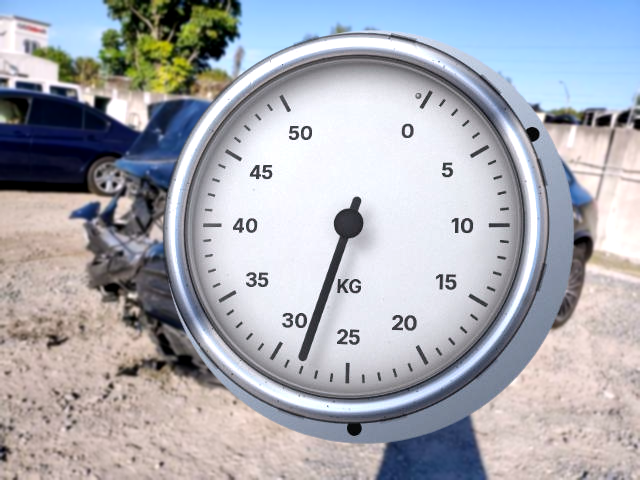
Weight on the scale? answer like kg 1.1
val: kg 28
